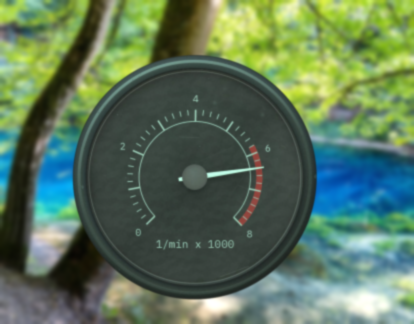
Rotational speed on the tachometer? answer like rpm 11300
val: rpm 6400
